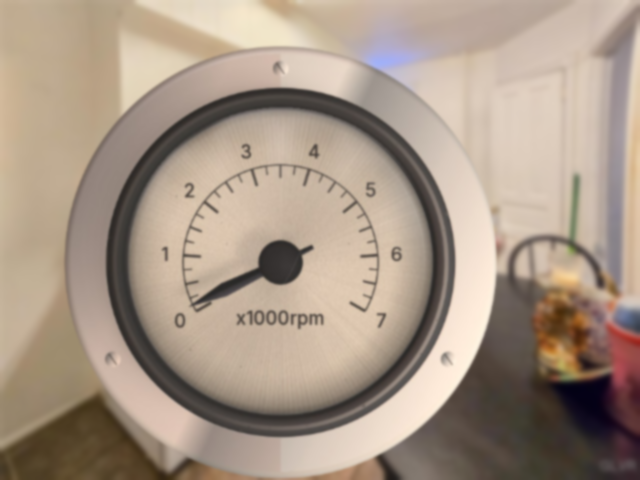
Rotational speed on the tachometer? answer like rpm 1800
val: rpm 125
